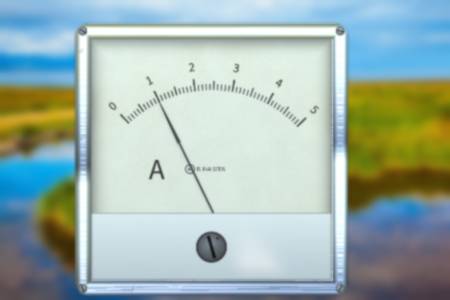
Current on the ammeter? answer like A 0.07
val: A 1
